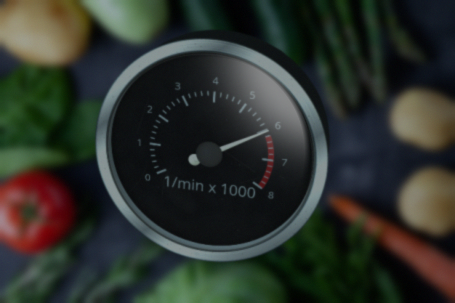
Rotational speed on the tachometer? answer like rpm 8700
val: rpm 6000
